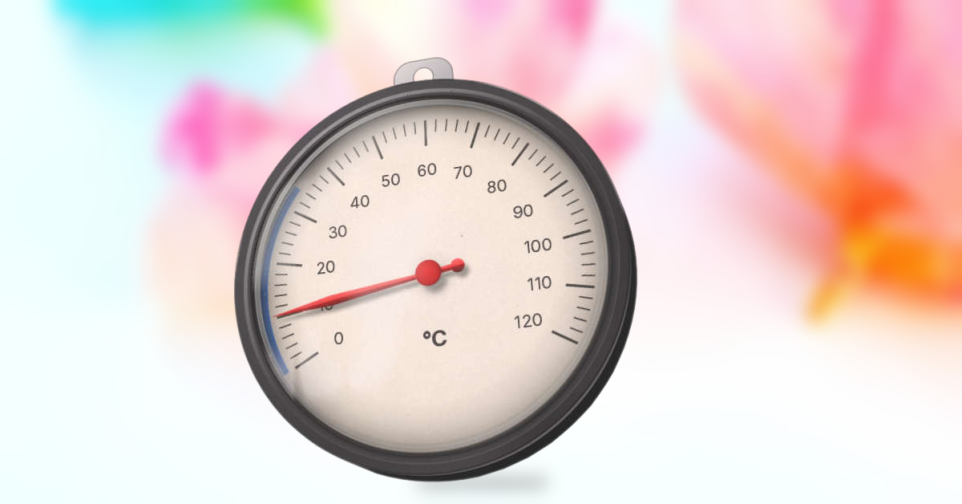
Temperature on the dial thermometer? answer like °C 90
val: °C 10
